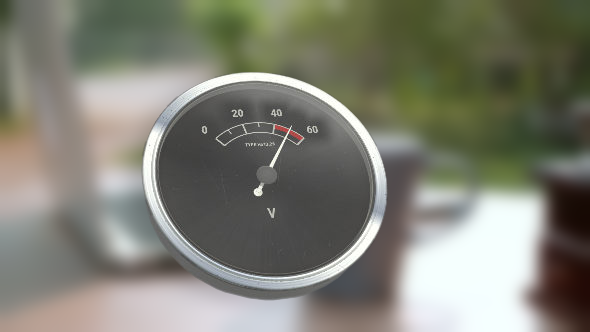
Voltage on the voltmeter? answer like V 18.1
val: V 50
